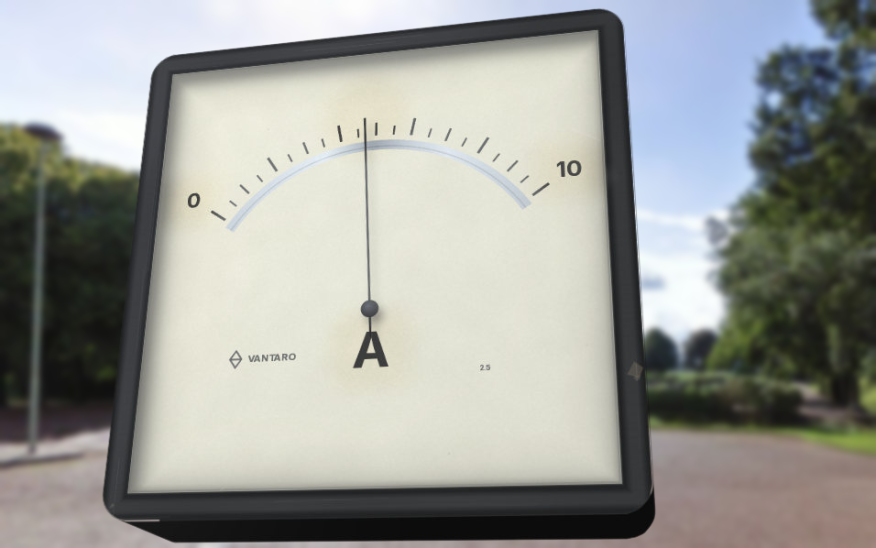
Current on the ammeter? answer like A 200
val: A 4.75
